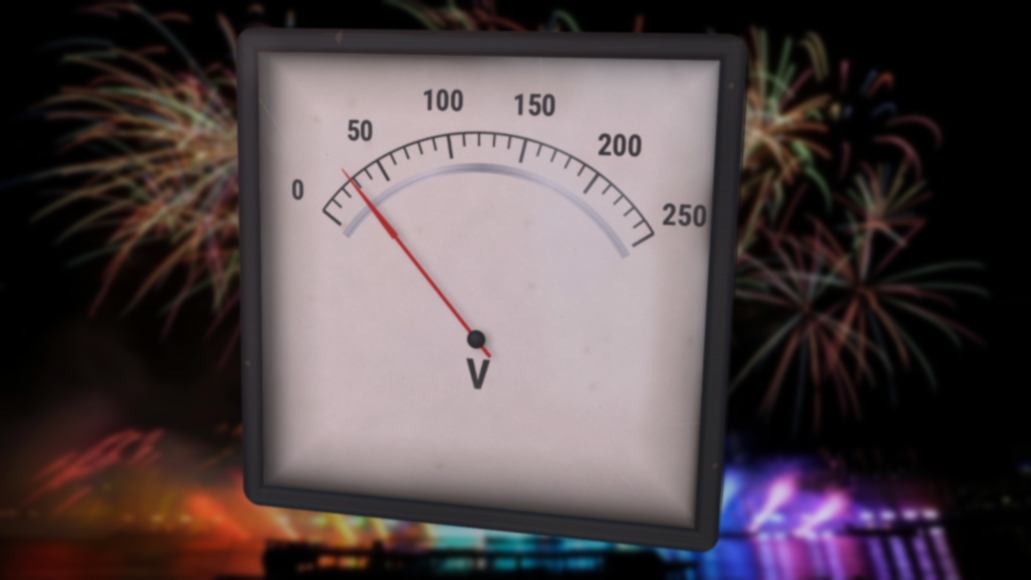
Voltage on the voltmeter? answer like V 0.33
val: V 30
